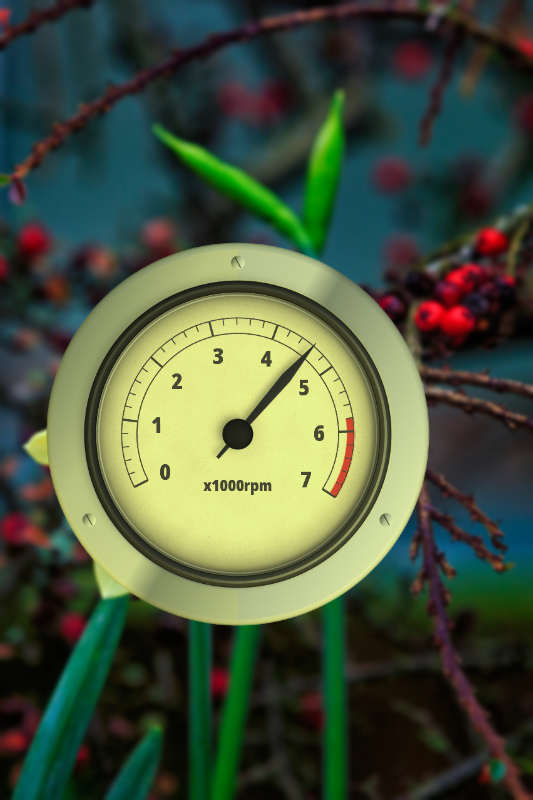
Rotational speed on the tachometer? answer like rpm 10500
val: rpm 4600
